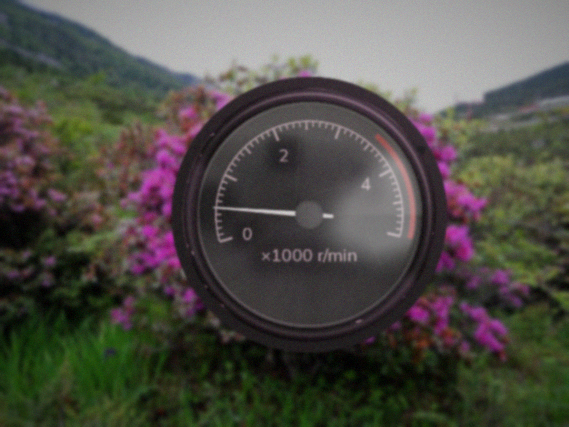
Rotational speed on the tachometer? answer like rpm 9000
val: rpm 500
